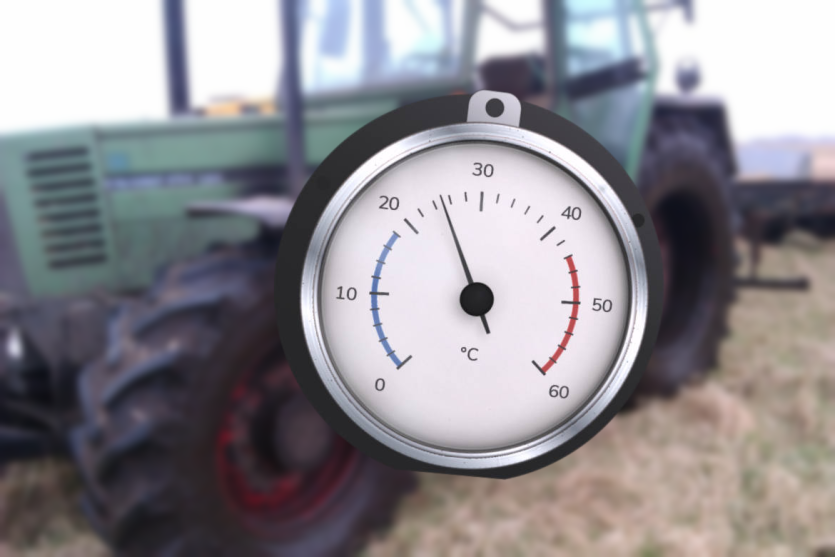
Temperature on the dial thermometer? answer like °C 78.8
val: °C 25
